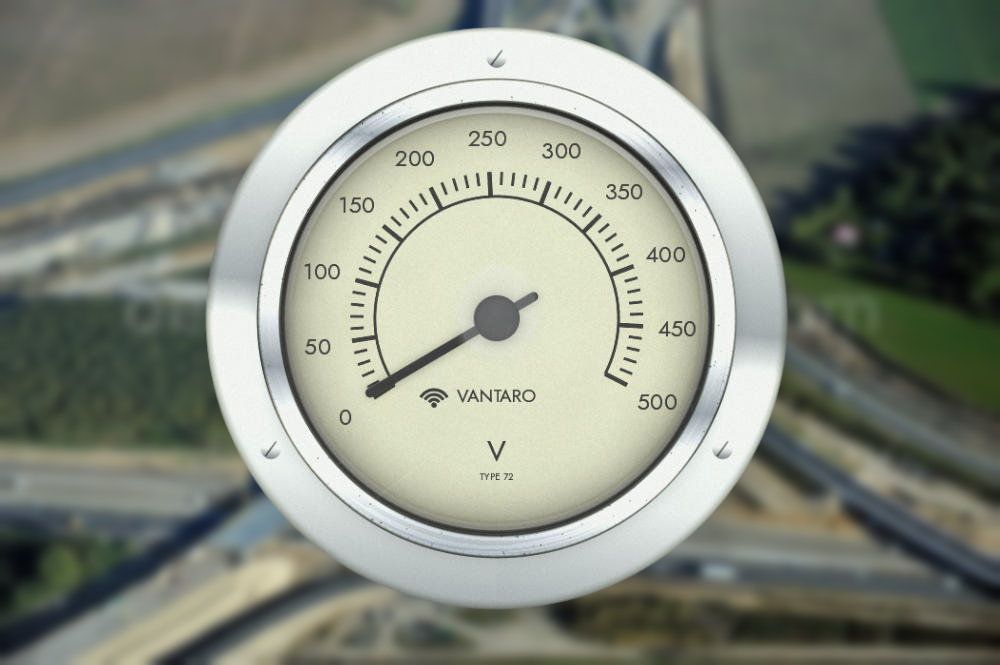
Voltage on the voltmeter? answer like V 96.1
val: V 5
